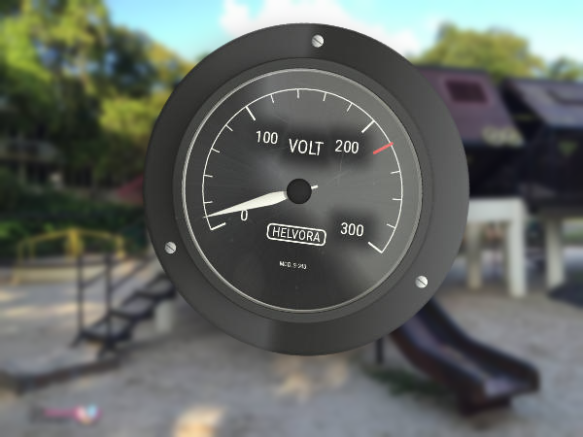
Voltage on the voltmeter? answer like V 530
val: V 10
